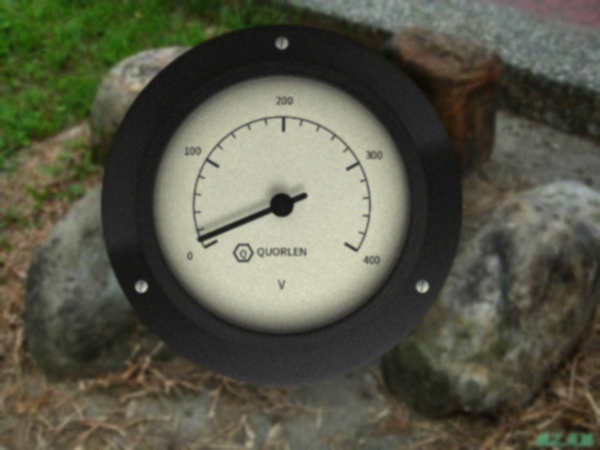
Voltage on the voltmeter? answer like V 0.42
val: V 10
